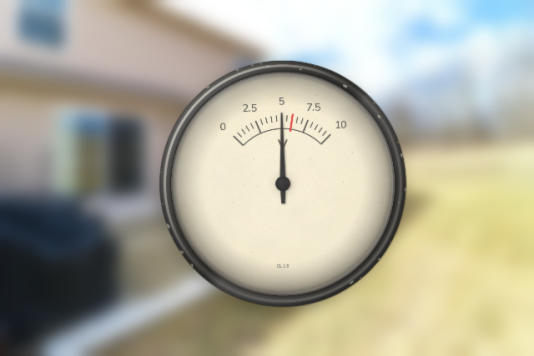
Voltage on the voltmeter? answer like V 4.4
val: V 5
